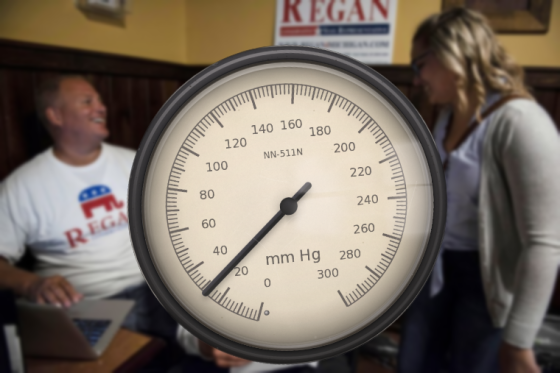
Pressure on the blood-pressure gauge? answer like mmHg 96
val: mmHg 28
